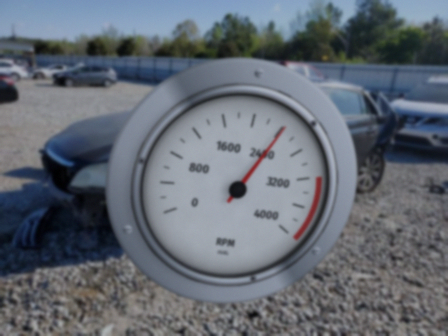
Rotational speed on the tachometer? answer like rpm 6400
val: rpm 2400
